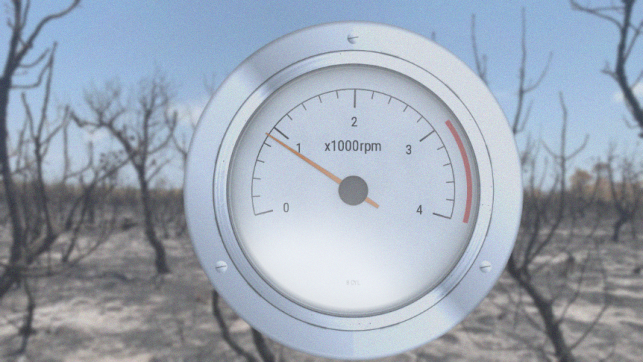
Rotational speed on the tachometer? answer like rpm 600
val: rpm 900
